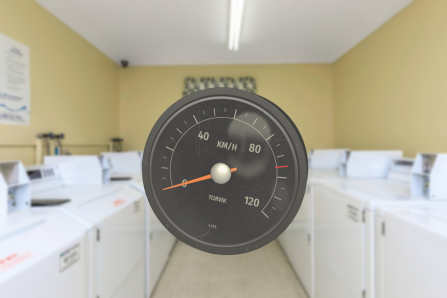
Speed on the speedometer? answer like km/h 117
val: km/h 0
